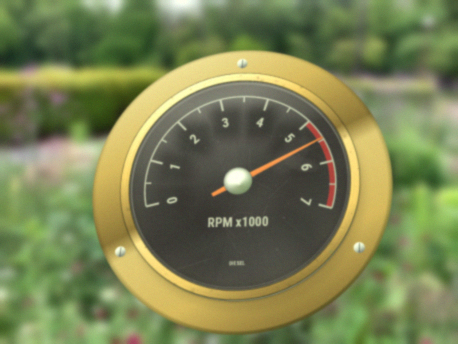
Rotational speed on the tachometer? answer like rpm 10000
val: rpm 5500
